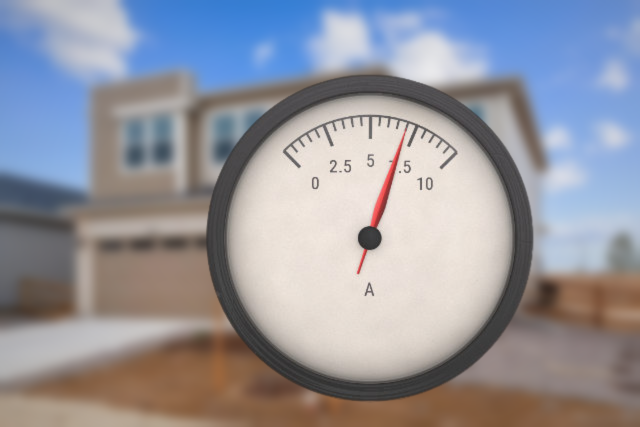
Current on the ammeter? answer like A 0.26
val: A 7
